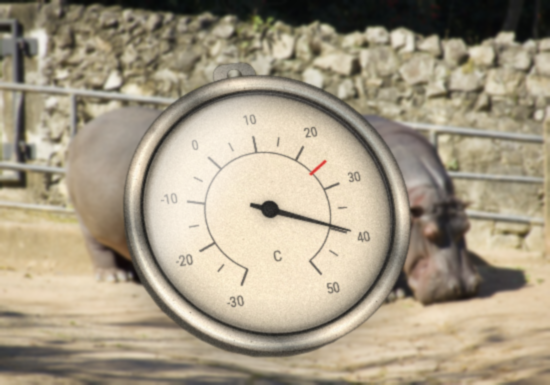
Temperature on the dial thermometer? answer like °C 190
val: °C 40
